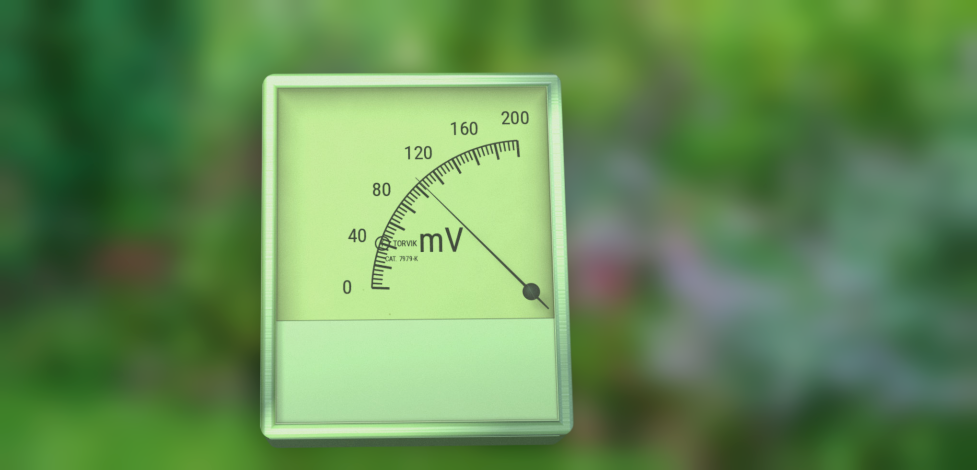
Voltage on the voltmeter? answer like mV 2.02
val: mV 104
